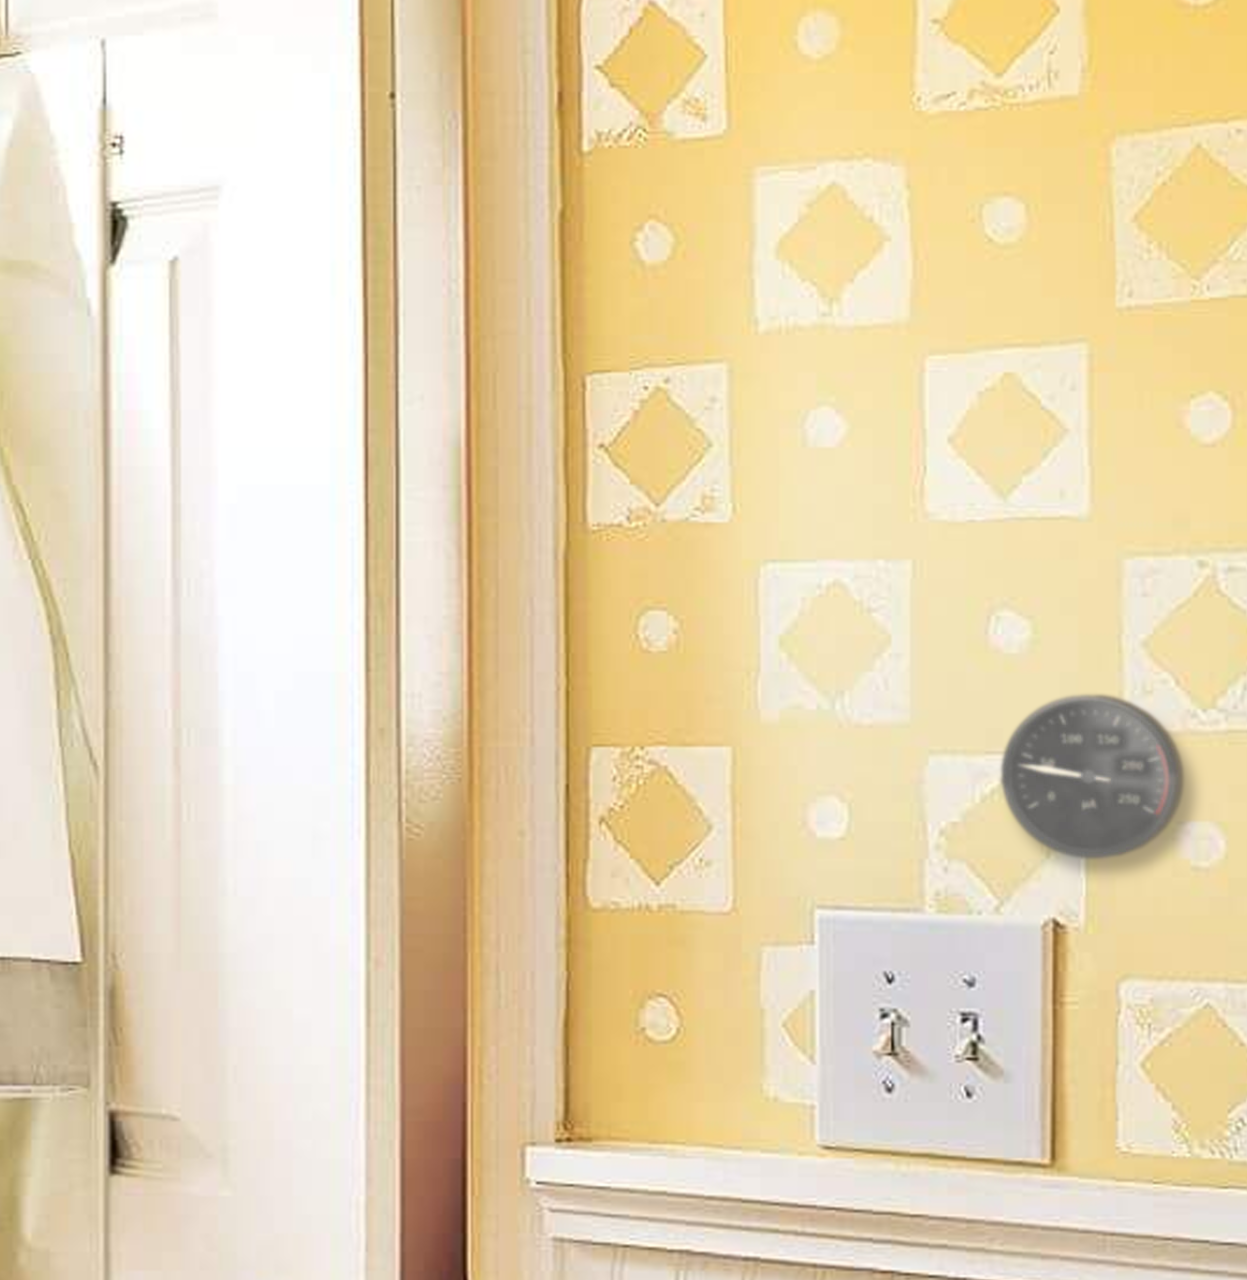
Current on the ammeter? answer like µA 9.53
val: µA 40
